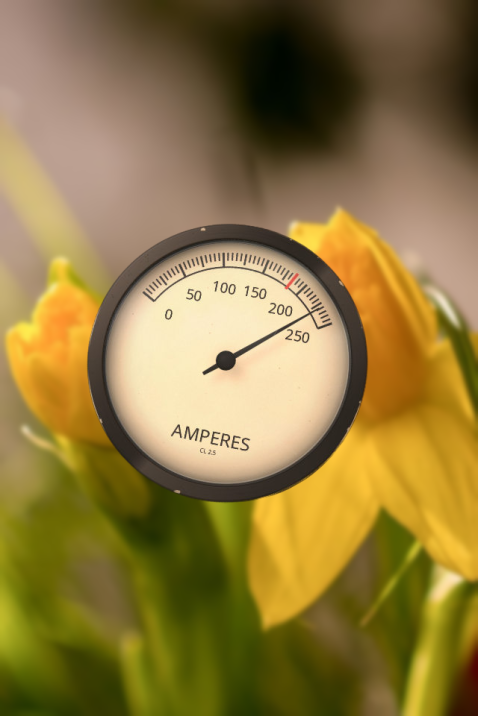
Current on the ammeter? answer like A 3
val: A 230
